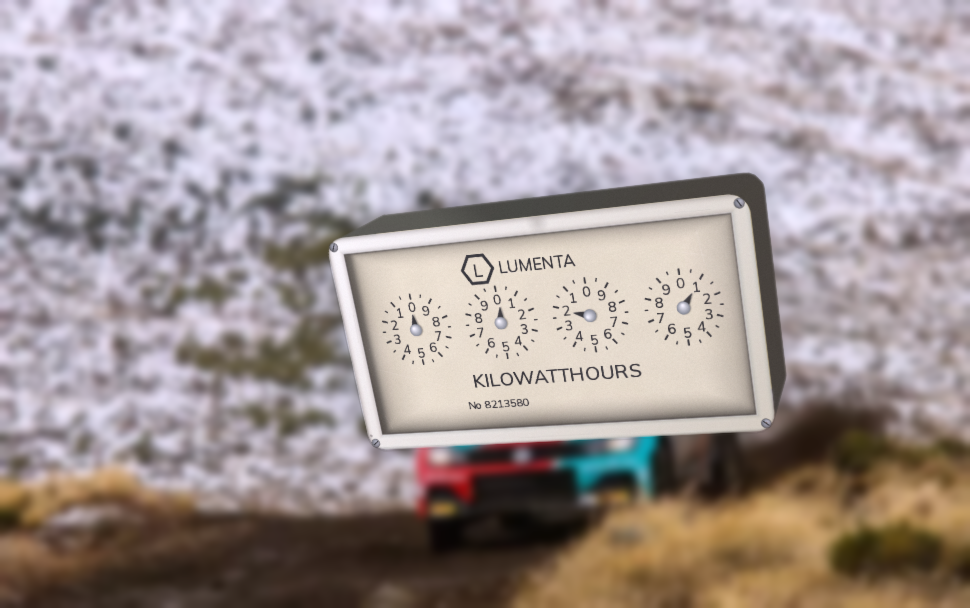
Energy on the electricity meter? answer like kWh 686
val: kWh 21
